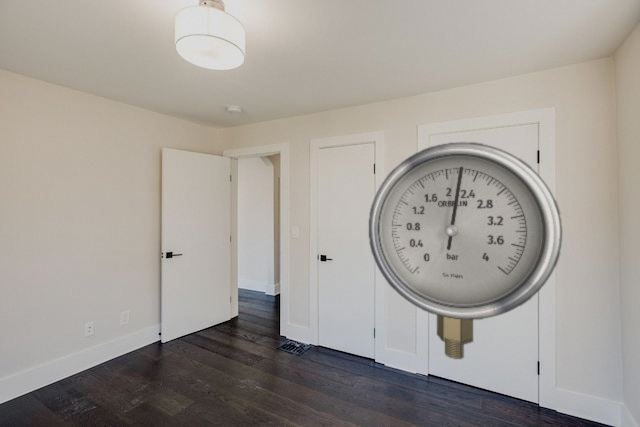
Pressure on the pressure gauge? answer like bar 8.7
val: bar 2.2
